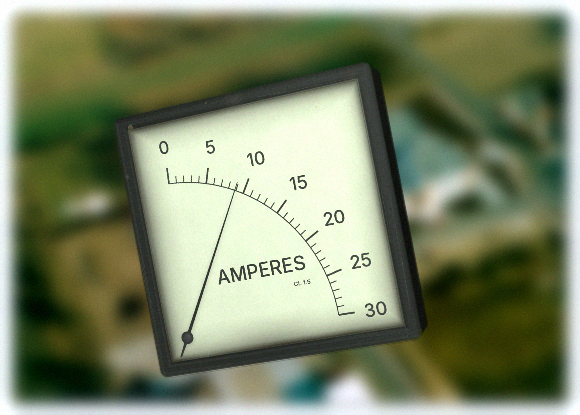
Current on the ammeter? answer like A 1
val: A 9
